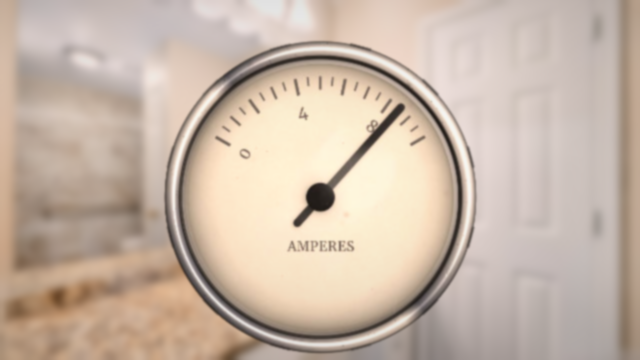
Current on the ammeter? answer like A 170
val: A 8.5
